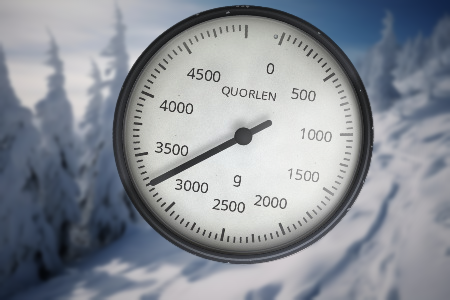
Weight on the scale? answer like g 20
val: g 3250
